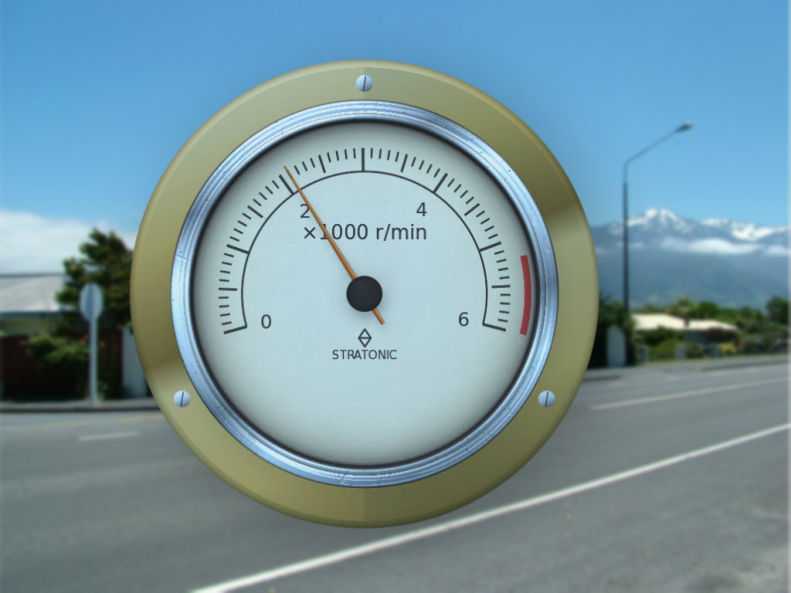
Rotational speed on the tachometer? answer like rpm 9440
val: rpm 2100
